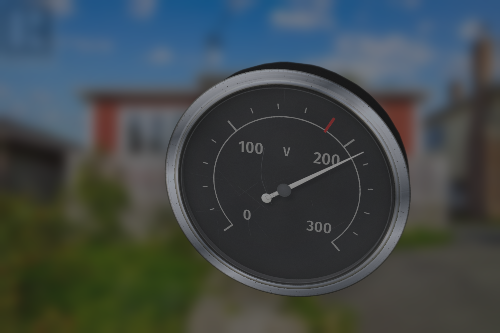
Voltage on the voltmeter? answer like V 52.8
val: V 210
